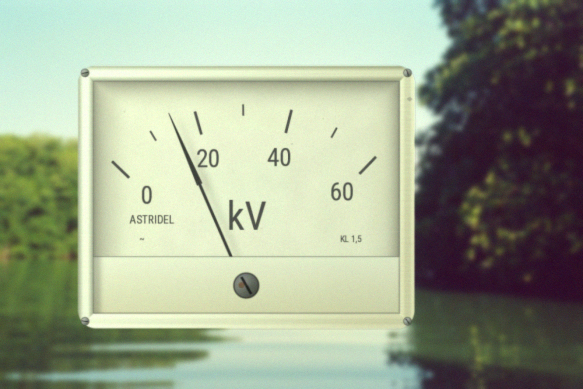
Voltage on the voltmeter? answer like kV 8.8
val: kV 15
